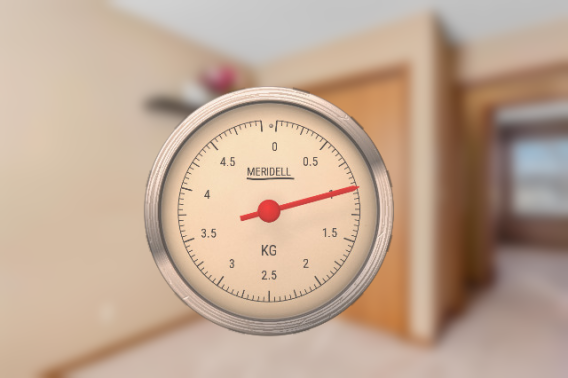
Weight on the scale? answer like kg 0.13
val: kg 1
